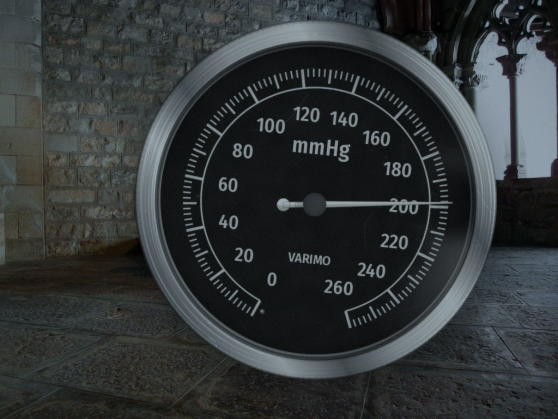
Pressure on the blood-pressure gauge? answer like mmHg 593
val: mmHg 198
